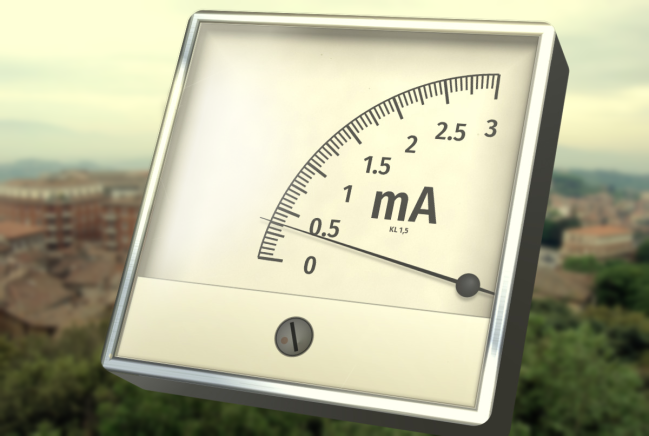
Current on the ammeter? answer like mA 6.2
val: mA 0.35
